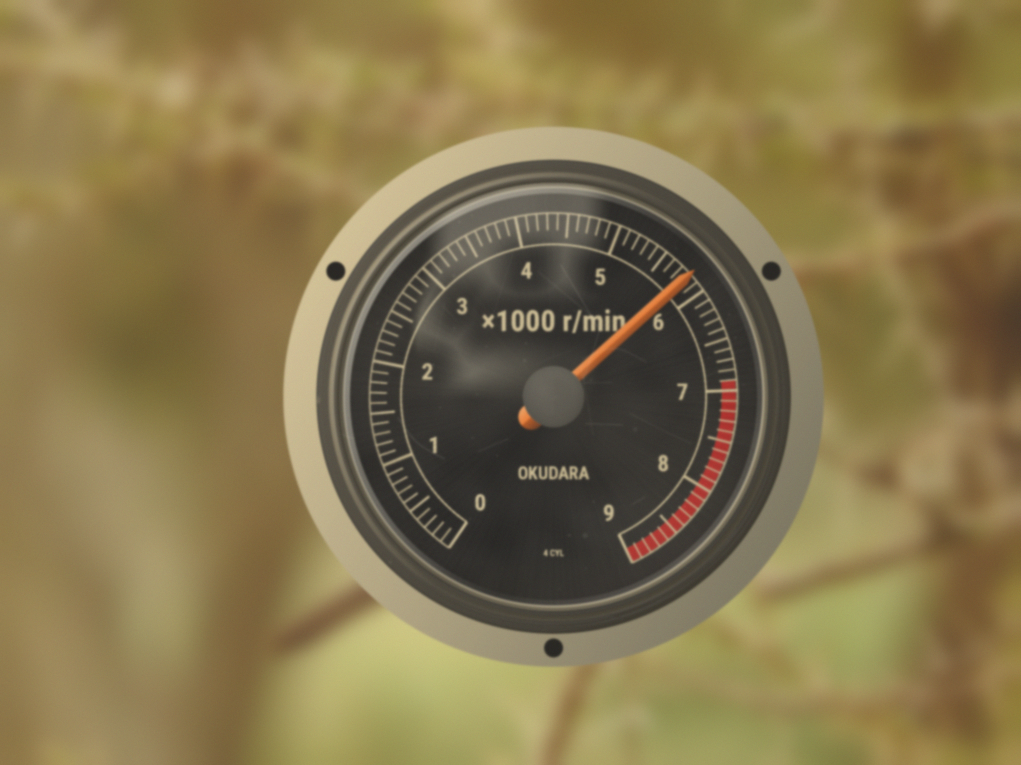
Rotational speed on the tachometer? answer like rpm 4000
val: rpm 5800
